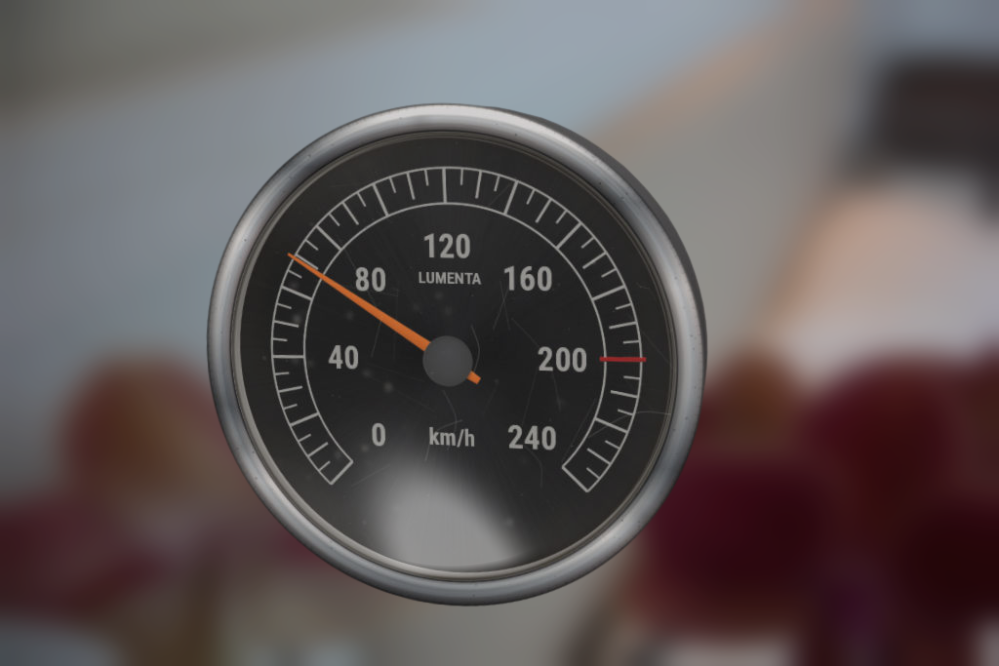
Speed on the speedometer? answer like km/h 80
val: km/h 70
